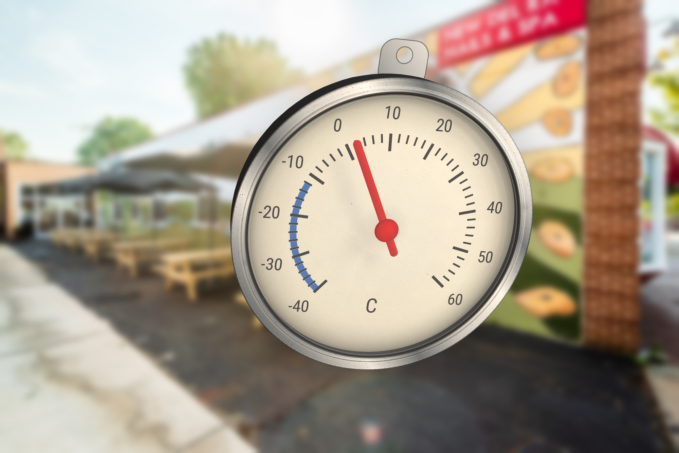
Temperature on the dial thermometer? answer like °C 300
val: °C 2
